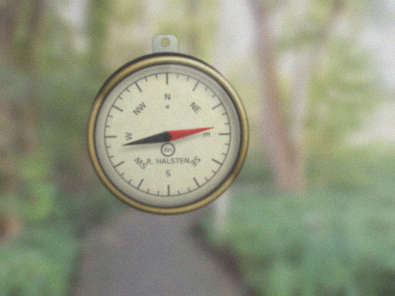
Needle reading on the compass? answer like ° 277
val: ° 80
